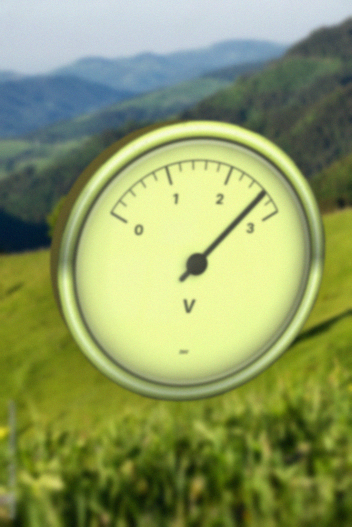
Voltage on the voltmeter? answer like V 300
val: V 2.6
